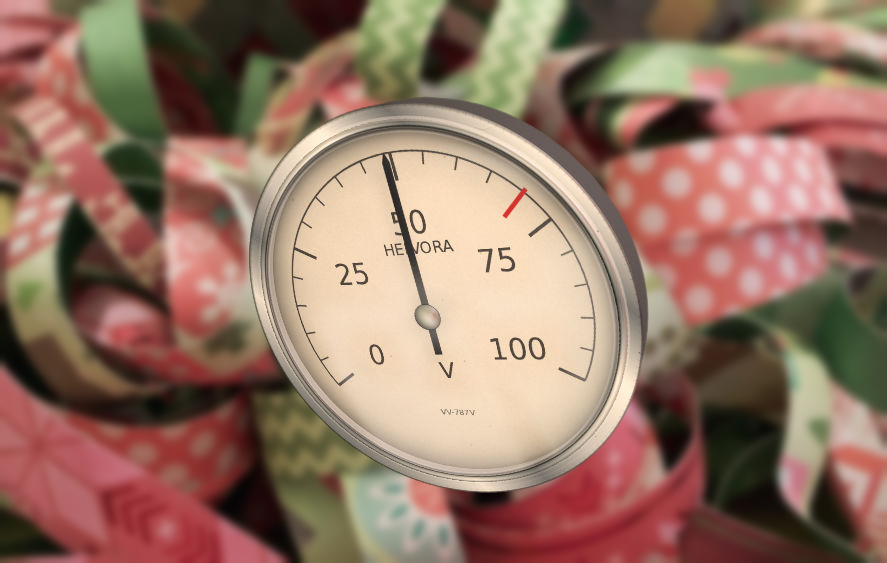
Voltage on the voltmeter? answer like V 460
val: V 50
